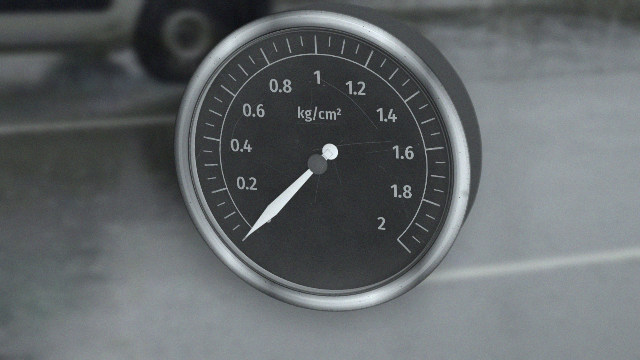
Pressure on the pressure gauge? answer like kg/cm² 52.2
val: kg/cm² 0
